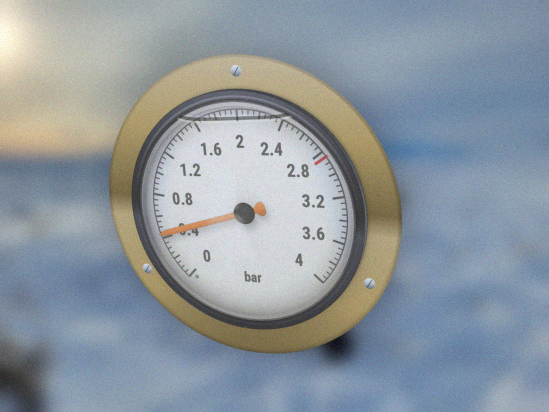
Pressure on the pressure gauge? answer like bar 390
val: bar 0.45
